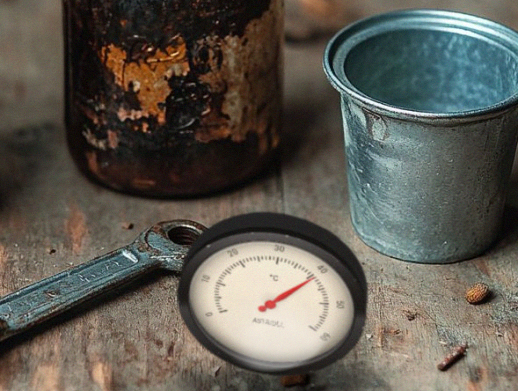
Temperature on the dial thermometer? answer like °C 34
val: °C 40
